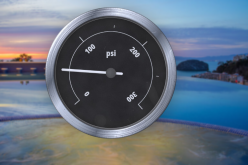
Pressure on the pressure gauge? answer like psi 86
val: psi 50
